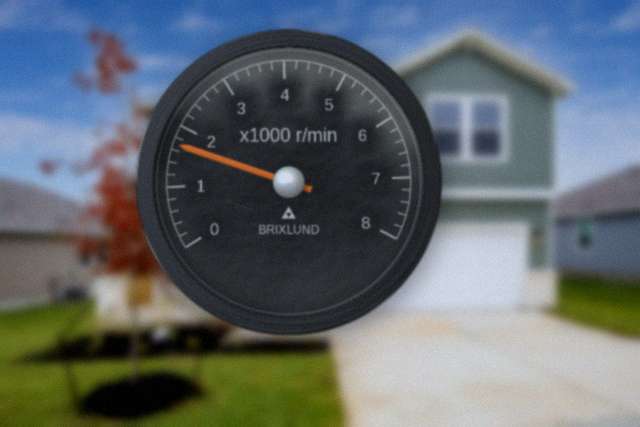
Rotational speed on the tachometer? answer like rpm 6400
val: rpm 1700
